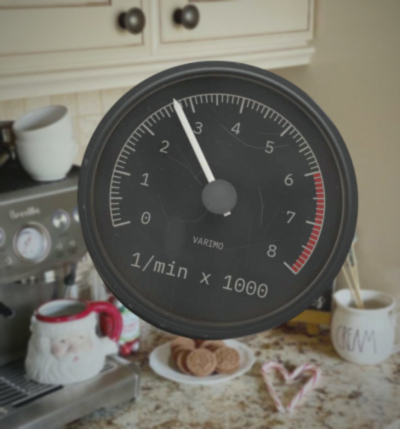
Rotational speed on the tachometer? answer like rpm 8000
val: rpm 2700
